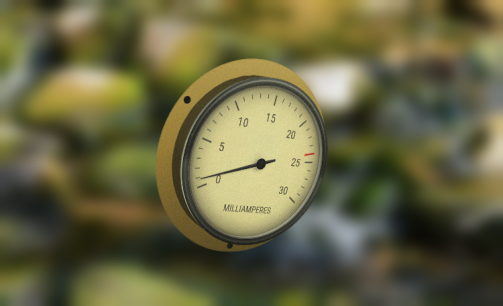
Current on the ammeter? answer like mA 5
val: mA 1
